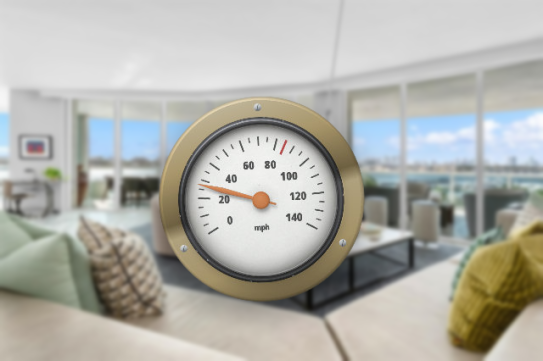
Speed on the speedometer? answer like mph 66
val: mph 27.5
